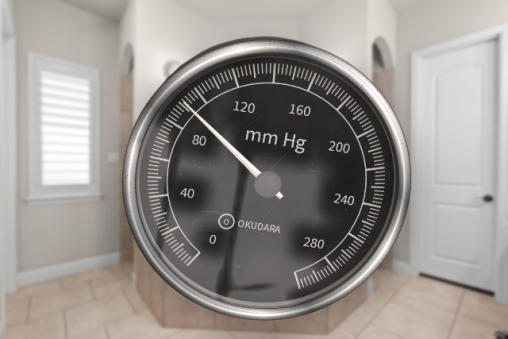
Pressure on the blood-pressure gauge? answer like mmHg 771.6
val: mmHg 92
